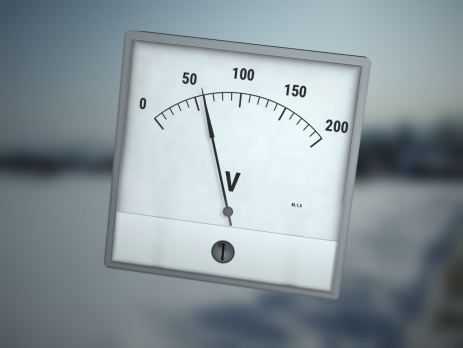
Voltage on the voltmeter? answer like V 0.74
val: V 60
